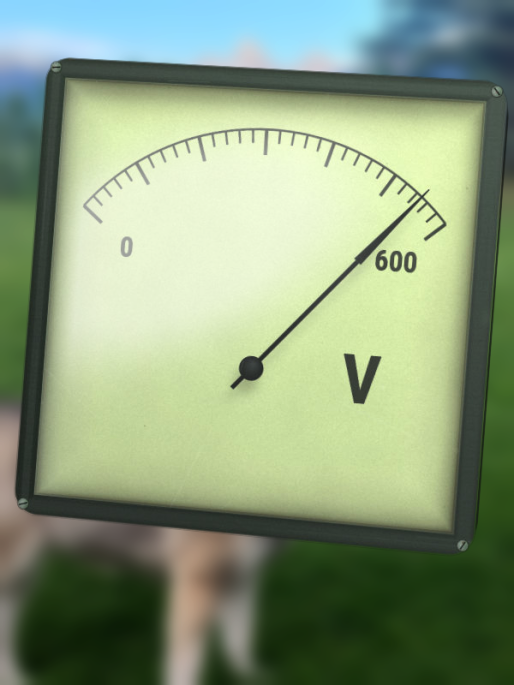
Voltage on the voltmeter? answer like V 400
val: V 550
